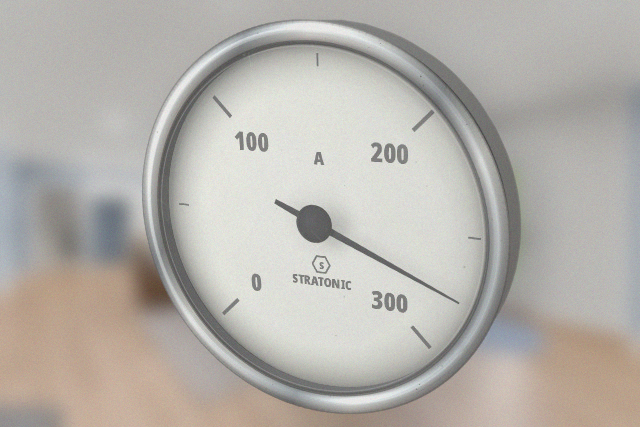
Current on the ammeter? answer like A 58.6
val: A 275
